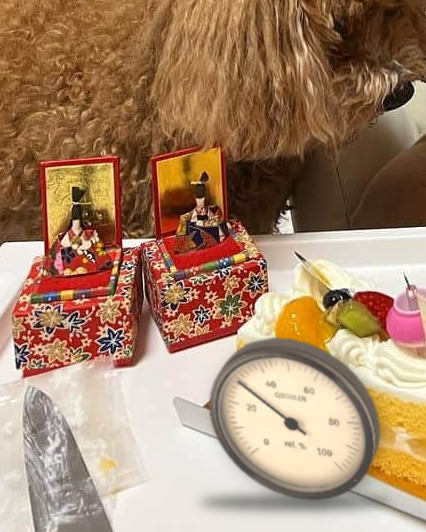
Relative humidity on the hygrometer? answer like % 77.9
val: % 30
